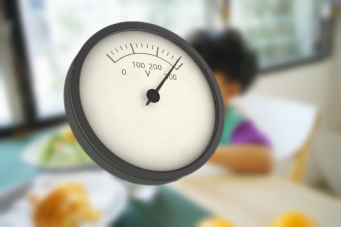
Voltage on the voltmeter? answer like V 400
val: V 280
